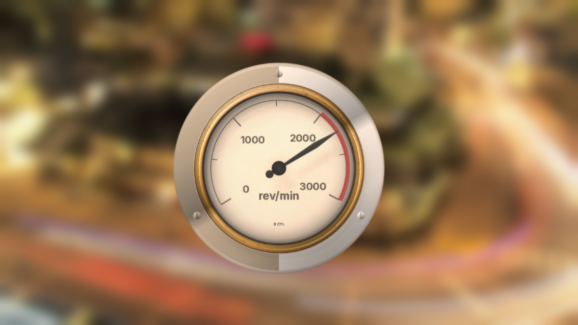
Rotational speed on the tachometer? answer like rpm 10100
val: rpm 2250
